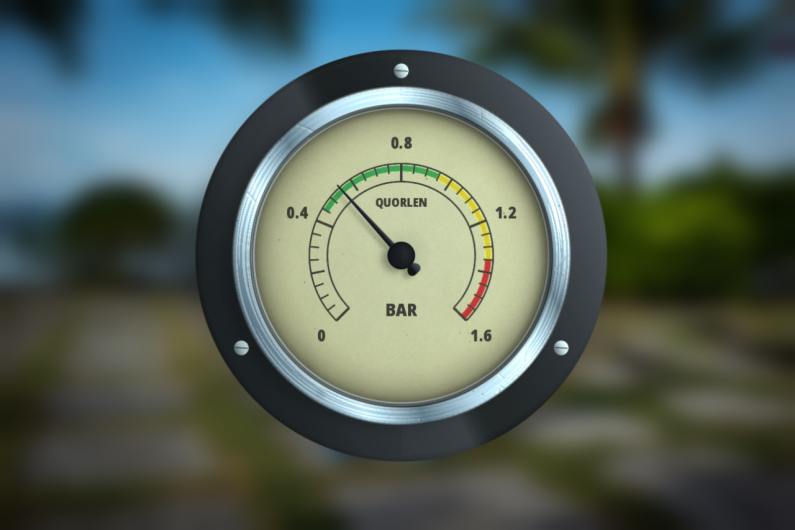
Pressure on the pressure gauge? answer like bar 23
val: bar 0.55
